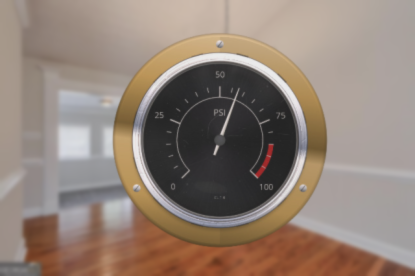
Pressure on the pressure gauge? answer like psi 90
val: psi 57.5
